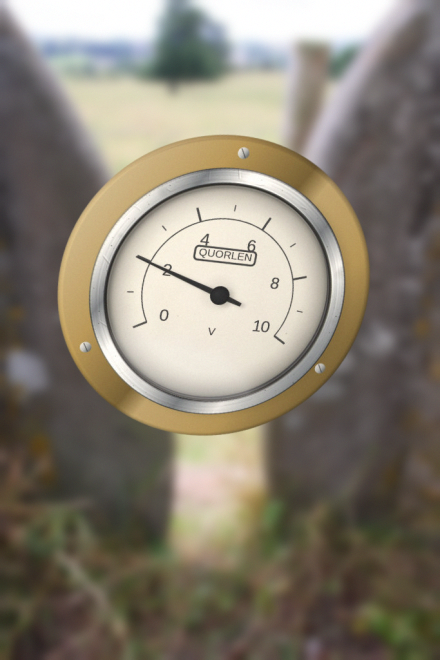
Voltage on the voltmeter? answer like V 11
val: V 2
